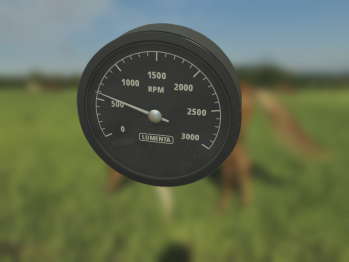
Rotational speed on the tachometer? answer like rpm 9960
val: rpm 600
